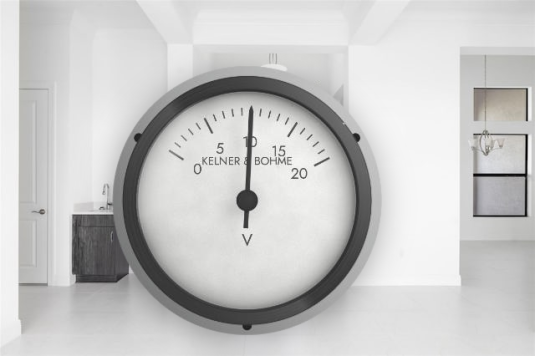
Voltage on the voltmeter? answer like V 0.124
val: V 10
